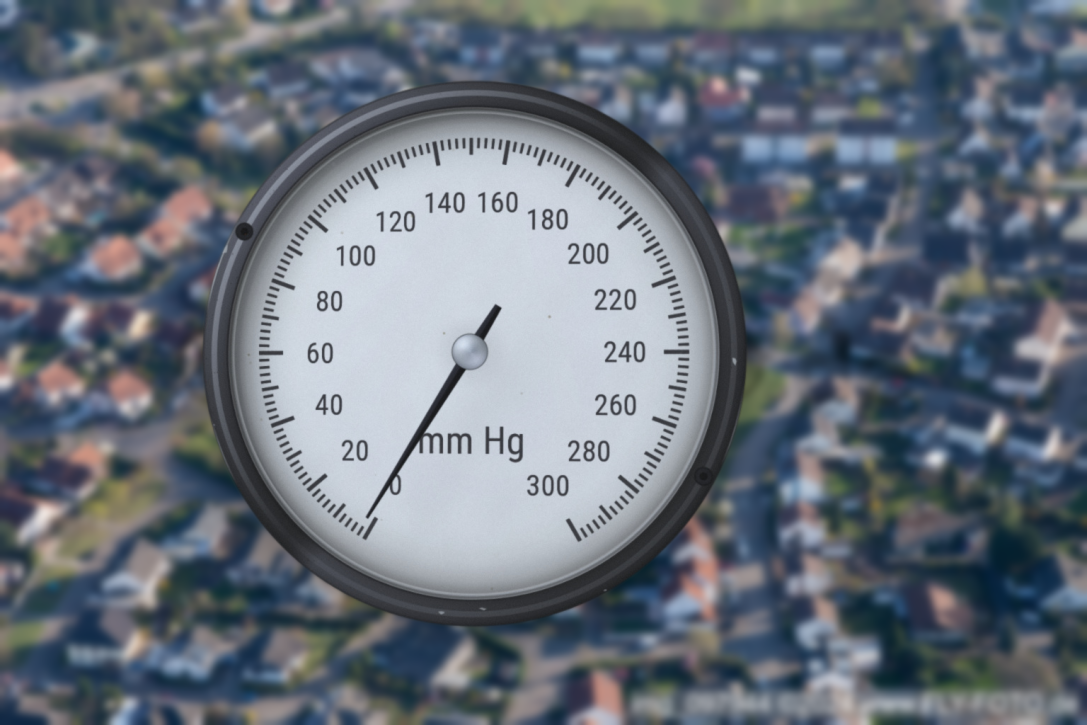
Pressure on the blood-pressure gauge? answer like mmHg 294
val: mmHg 2
